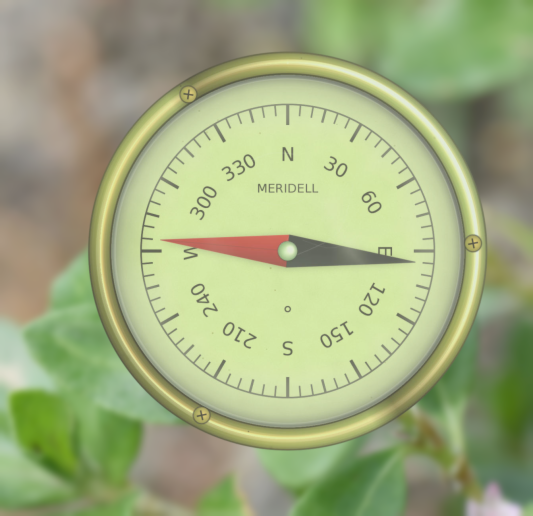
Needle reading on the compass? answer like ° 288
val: ° 275
